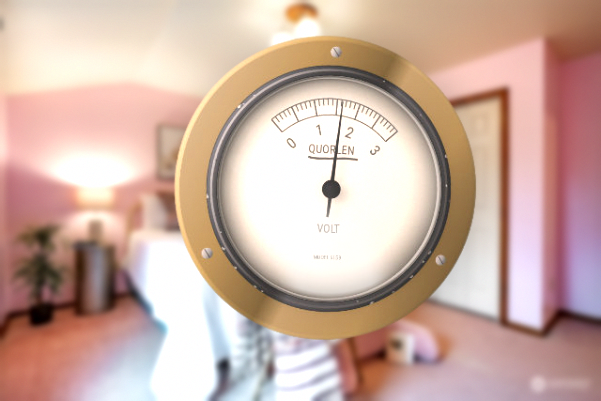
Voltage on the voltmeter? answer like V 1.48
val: V 1.6
